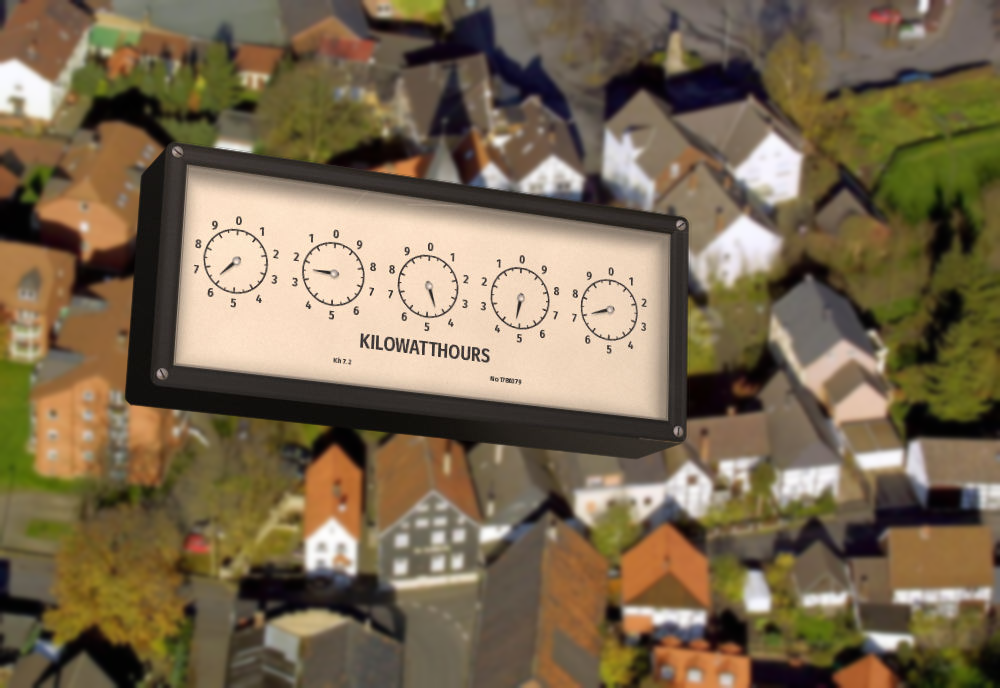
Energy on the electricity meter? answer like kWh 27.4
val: kWh 62447
